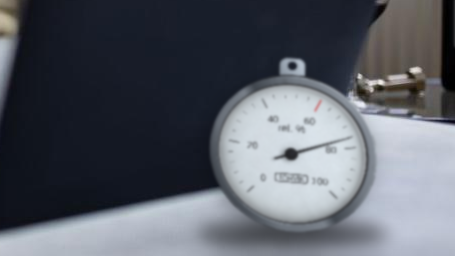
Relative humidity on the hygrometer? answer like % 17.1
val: % 76
